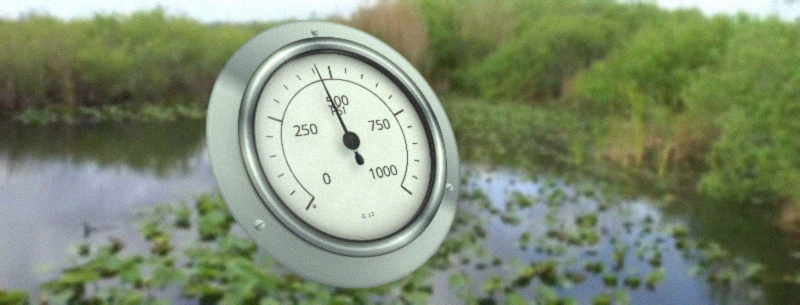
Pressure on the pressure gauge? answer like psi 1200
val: psi 450
